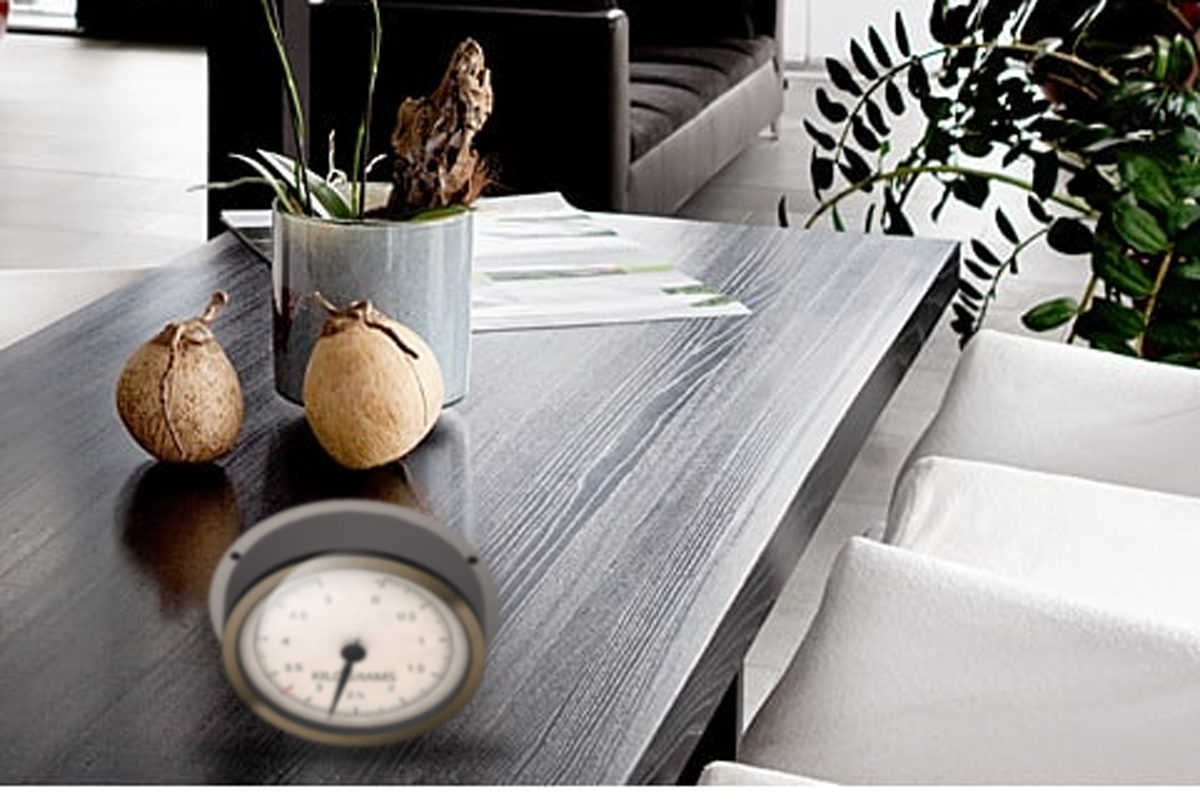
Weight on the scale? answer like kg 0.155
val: kg 2.75
